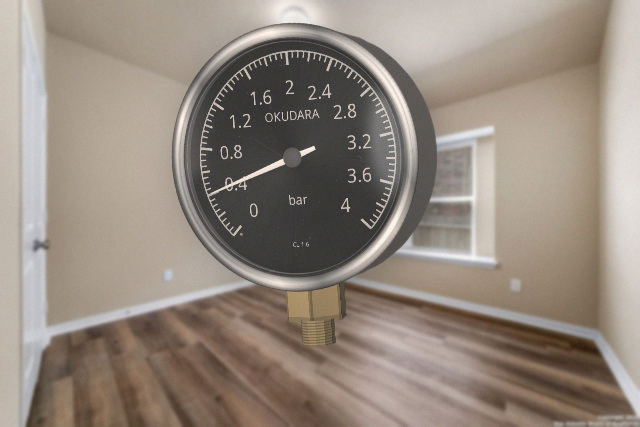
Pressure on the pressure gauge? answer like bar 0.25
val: bar 0.4
